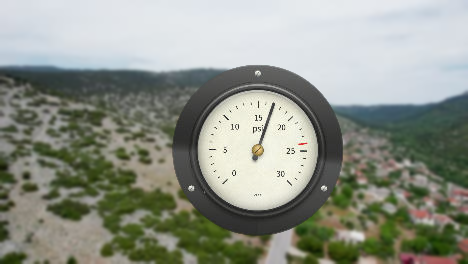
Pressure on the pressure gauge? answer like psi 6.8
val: psi 17
